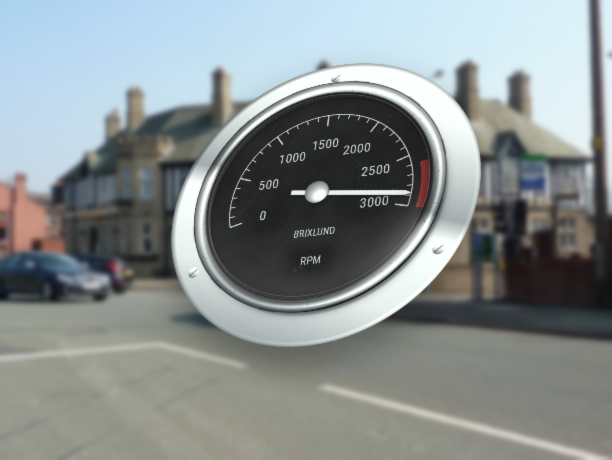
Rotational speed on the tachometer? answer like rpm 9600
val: rpm 2900
